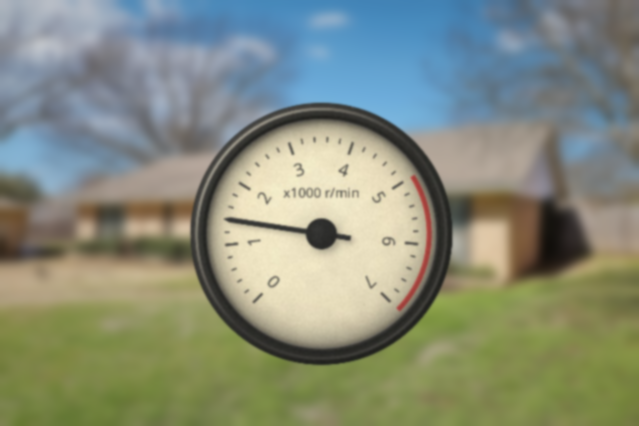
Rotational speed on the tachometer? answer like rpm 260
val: rpm 1400
